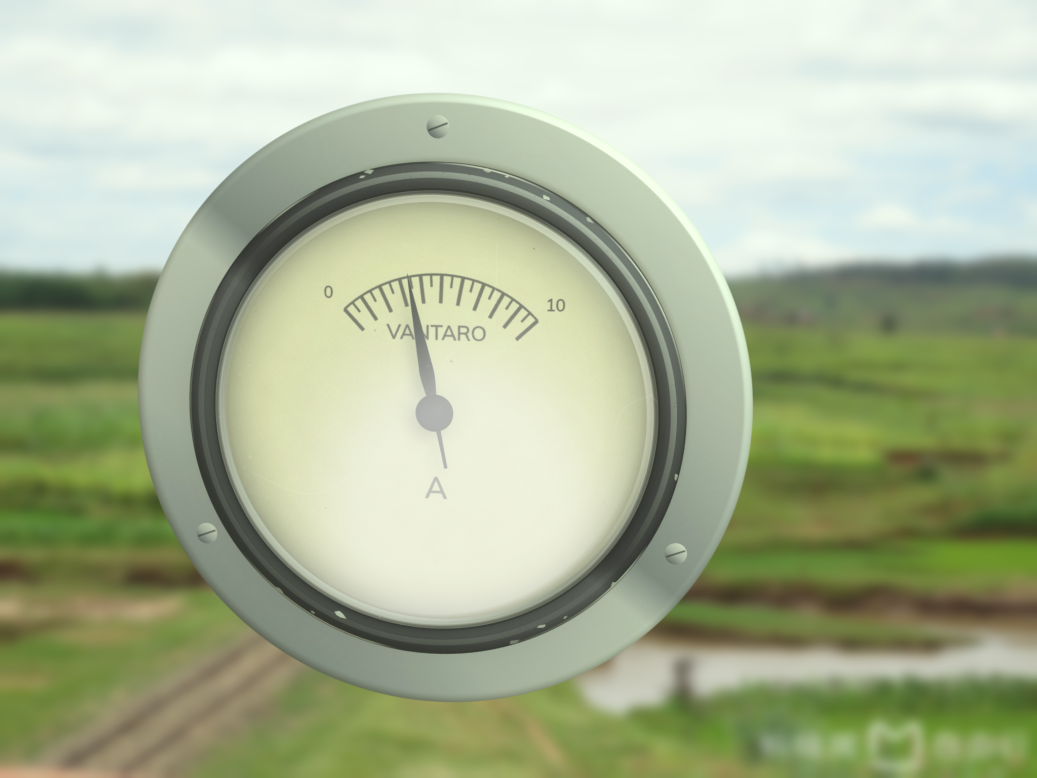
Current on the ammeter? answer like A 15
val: A 3.5
